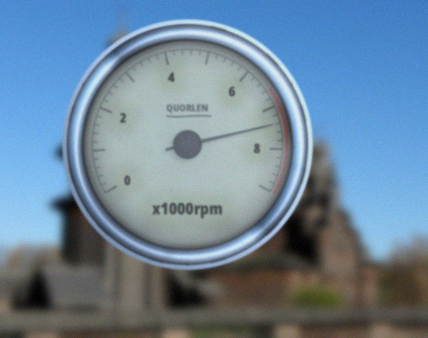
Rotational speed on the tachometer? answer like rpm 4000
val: rpm 7400
